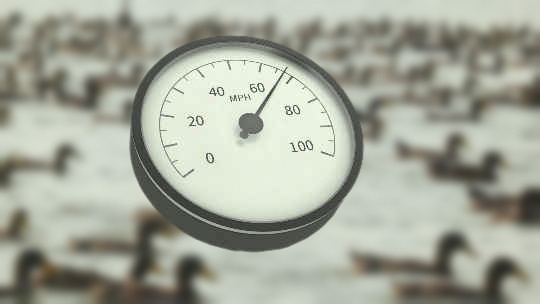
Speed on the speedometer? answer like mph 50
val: mph 67.5
